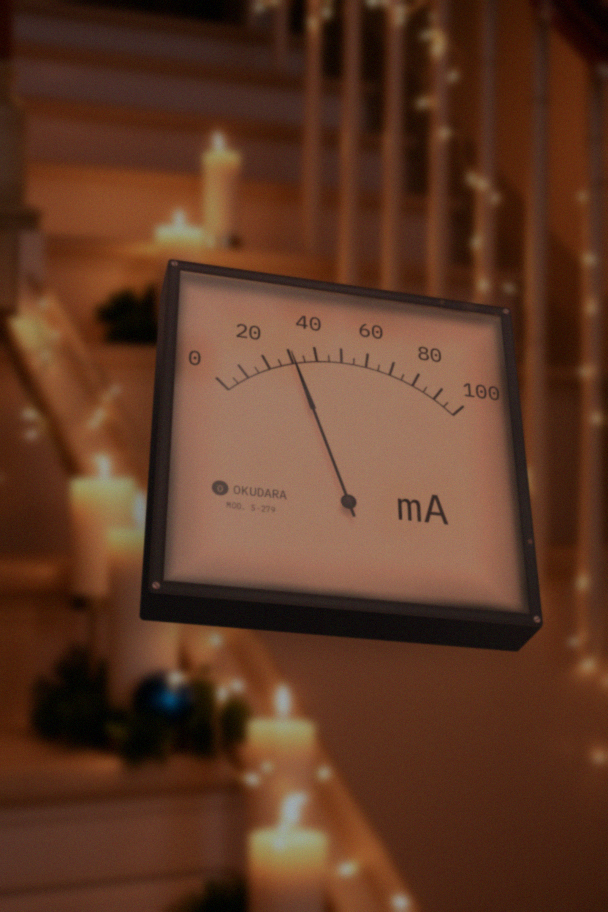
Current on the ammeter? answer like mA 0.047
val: mA 30
